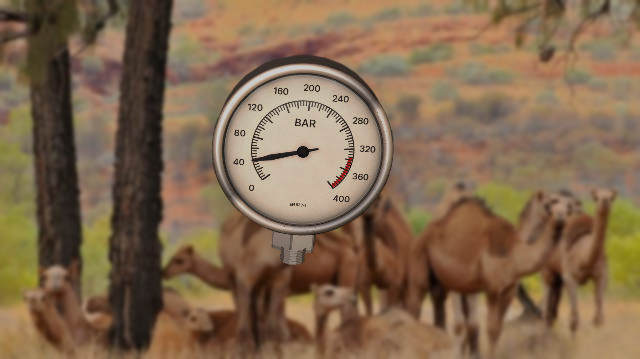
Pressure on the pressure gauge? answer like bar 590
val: bar 40
